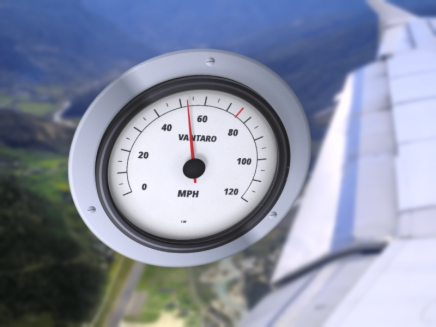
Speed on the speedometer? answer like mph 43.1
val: mph 52.5
